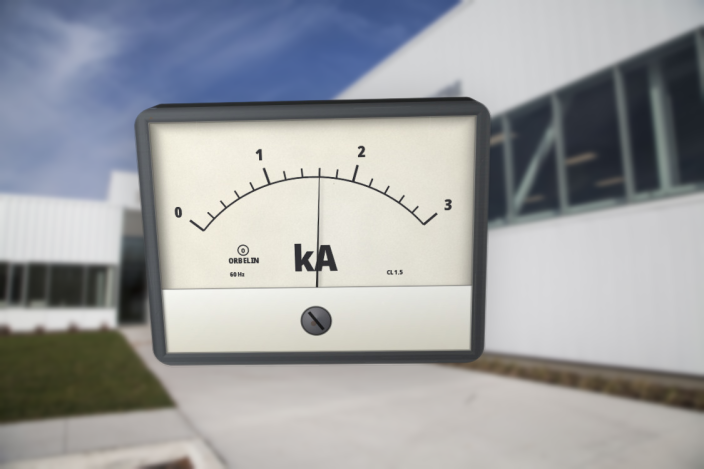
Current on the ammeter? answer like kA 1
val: kA 1.6
